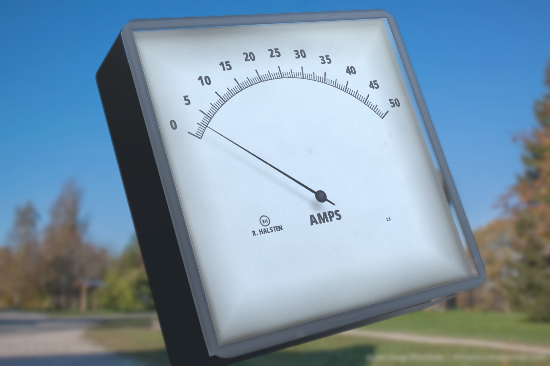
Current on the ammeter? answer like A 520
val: A 2.5
